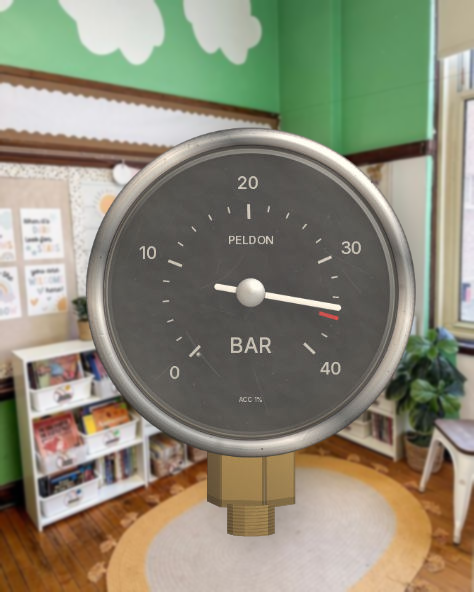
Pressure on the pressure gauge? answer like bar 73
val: bar 35
